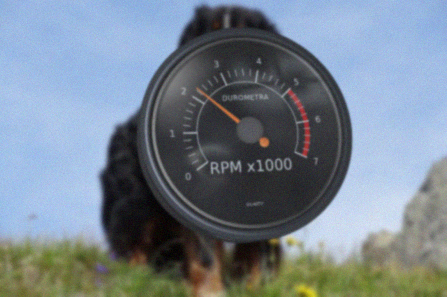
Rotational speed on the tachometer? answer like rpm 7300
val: rpm 2200
